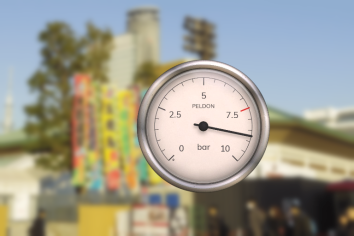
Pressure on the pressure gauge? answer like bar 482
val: bar 8.75
